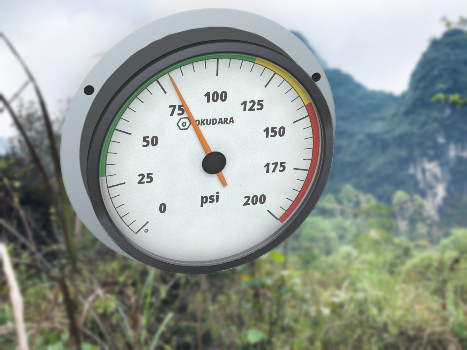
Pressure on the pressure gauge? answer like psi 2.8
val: psi 80
